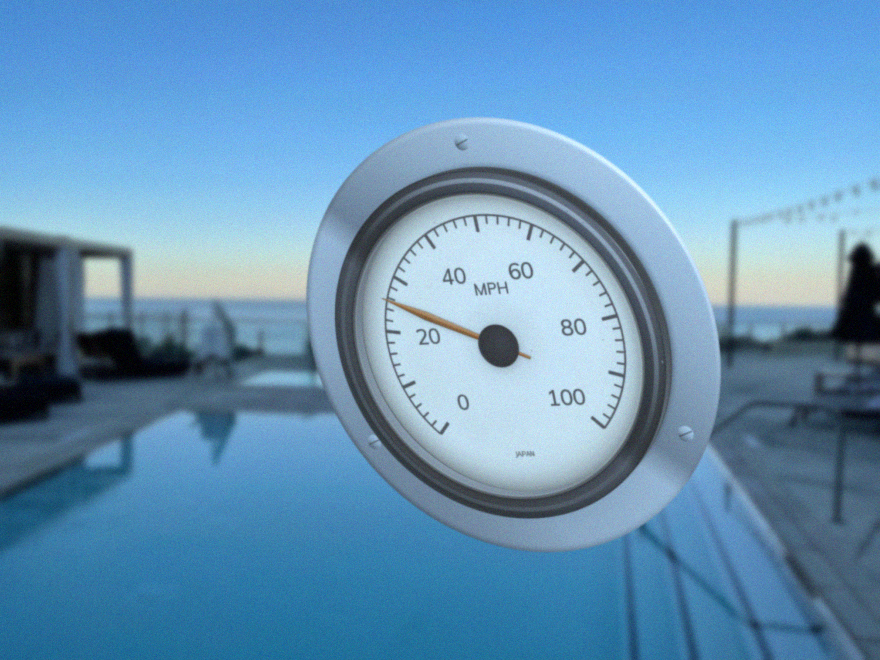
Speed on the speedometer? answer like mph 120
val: mph 26
